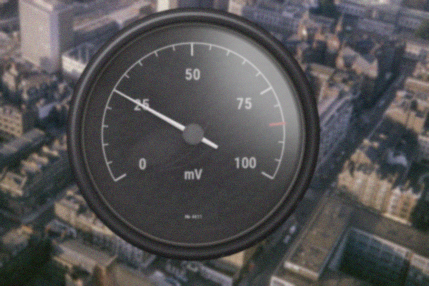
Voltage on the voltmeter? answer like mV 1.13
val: mV 25
